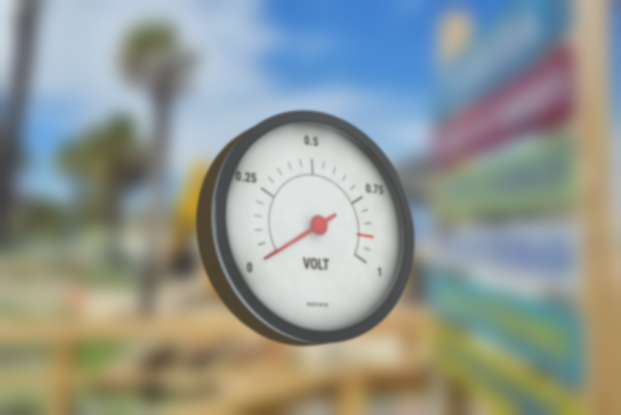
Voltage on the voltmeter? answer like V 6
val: V 0
